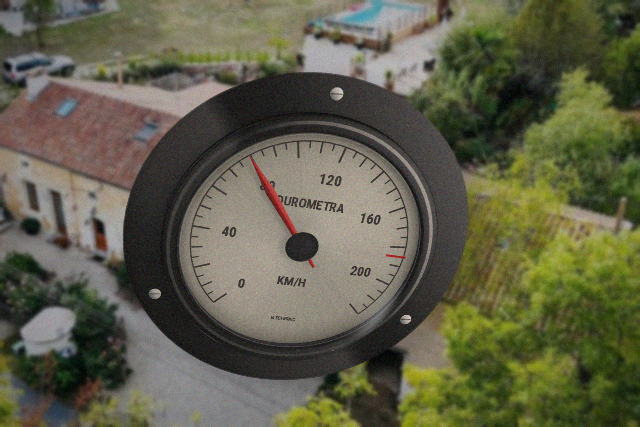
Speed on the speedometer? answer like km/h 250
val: km/h 80
